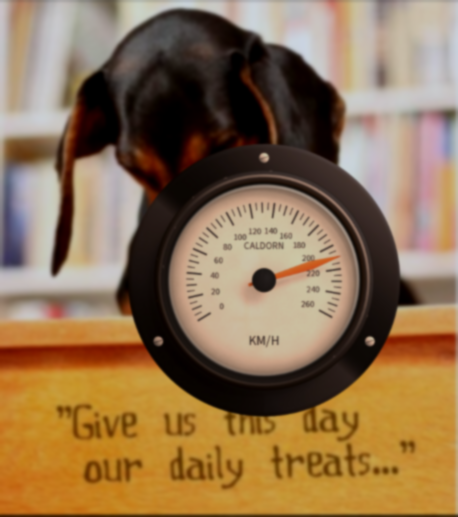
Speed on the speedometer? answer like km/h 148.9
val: km/h 210
